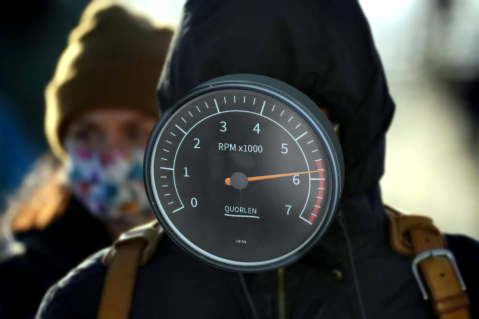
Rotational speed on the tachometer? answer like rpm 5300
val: rpm 5800
